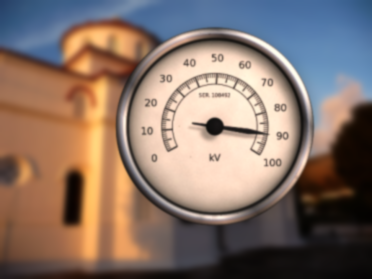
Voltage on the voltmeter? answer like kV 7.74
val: kV 90
